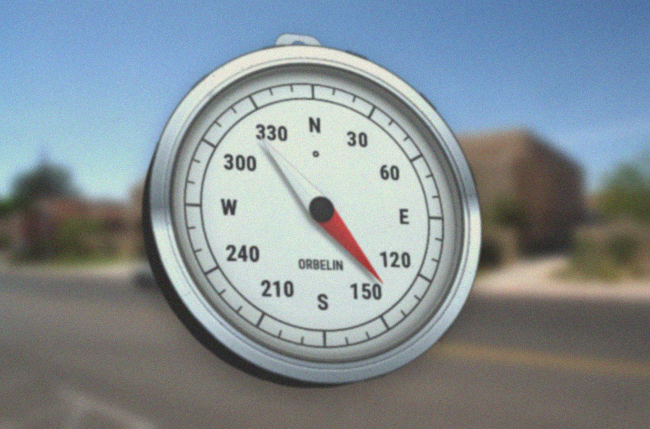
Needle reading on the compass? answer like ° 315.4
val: ° 140
